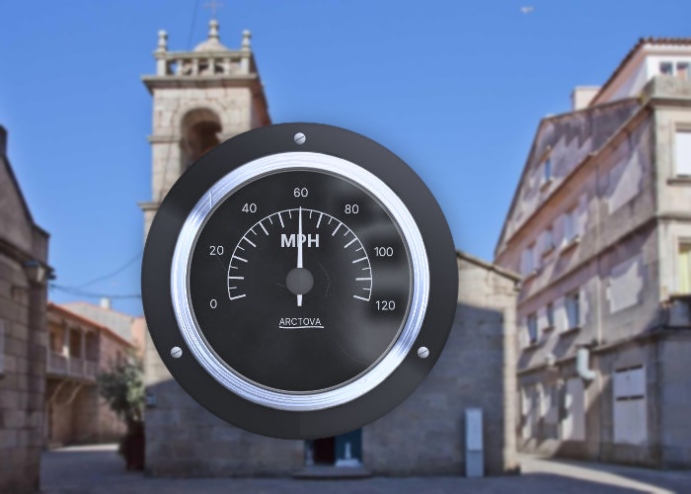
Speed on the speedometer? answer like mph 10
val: mph 60
